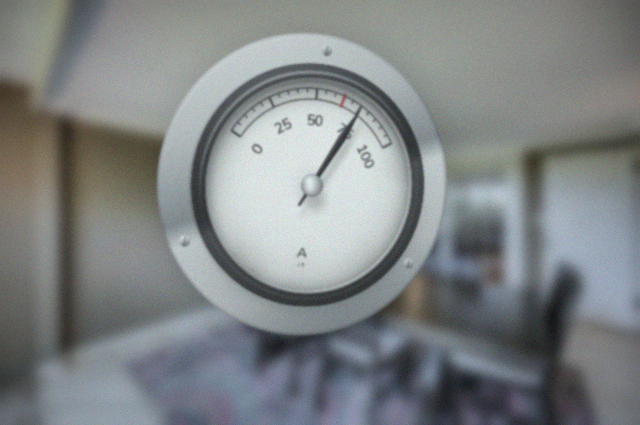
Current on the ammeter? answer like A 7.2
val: A 75
